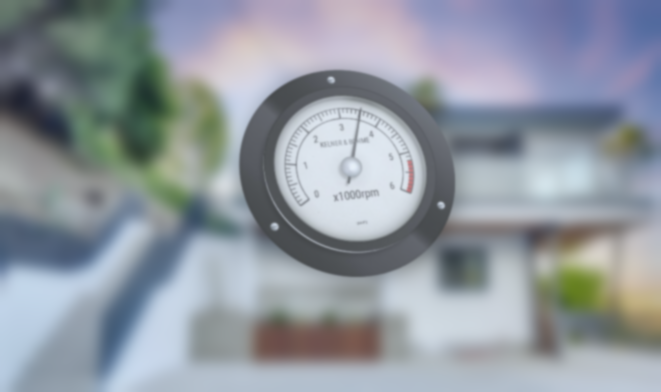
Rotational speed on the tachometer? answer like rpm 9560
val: rpm 3500
